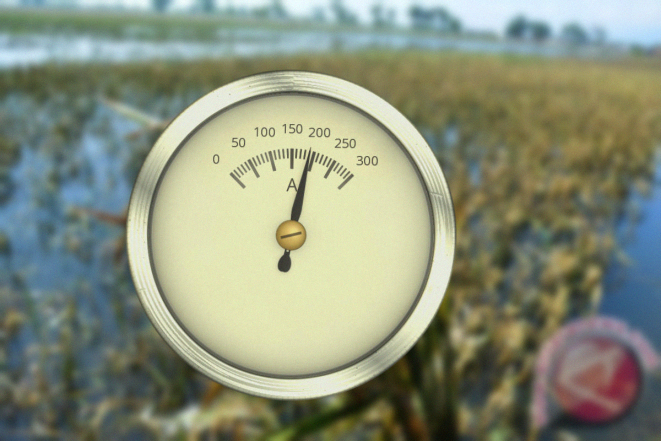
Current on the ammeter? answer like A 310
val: A 190
